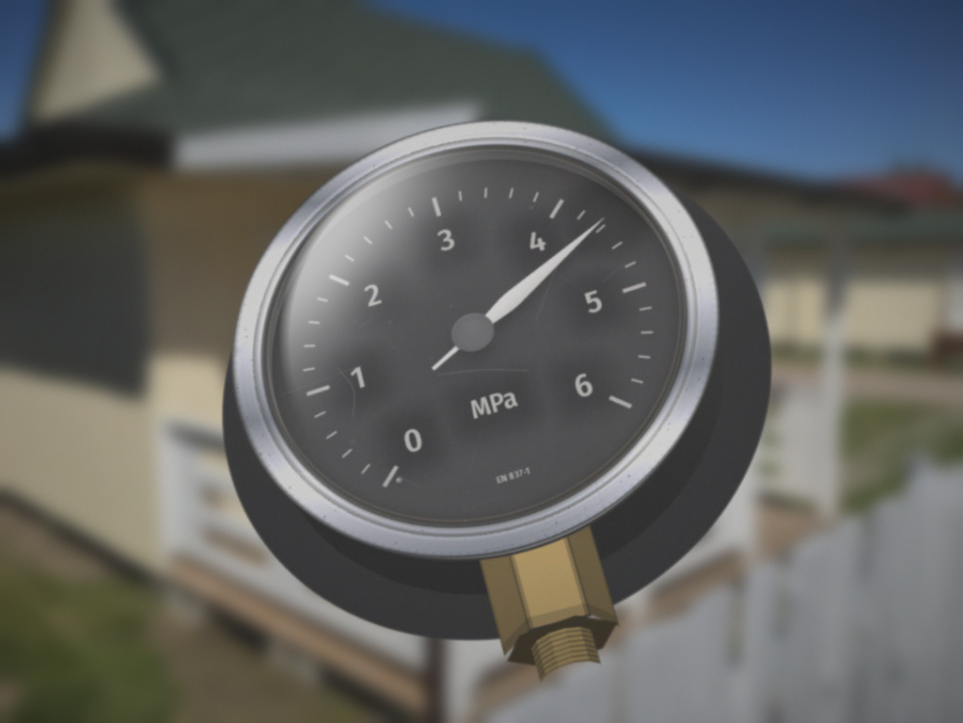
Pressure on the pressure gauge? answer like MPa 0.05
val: MPa 4.4
